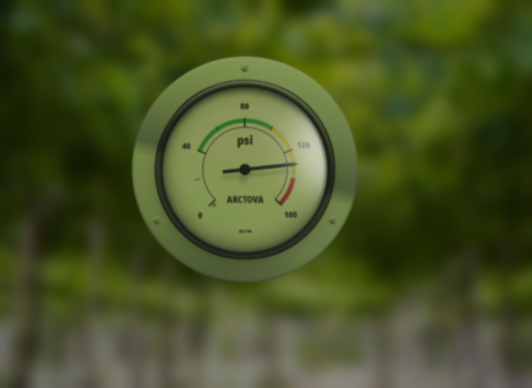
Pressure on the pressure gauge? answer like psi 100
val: psi 130
